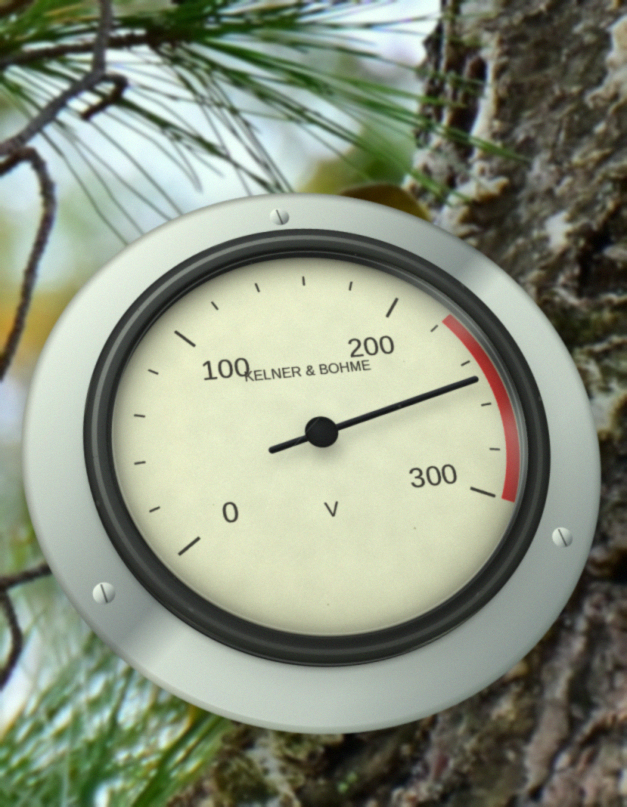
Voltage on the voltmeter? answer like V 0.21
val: V 250
